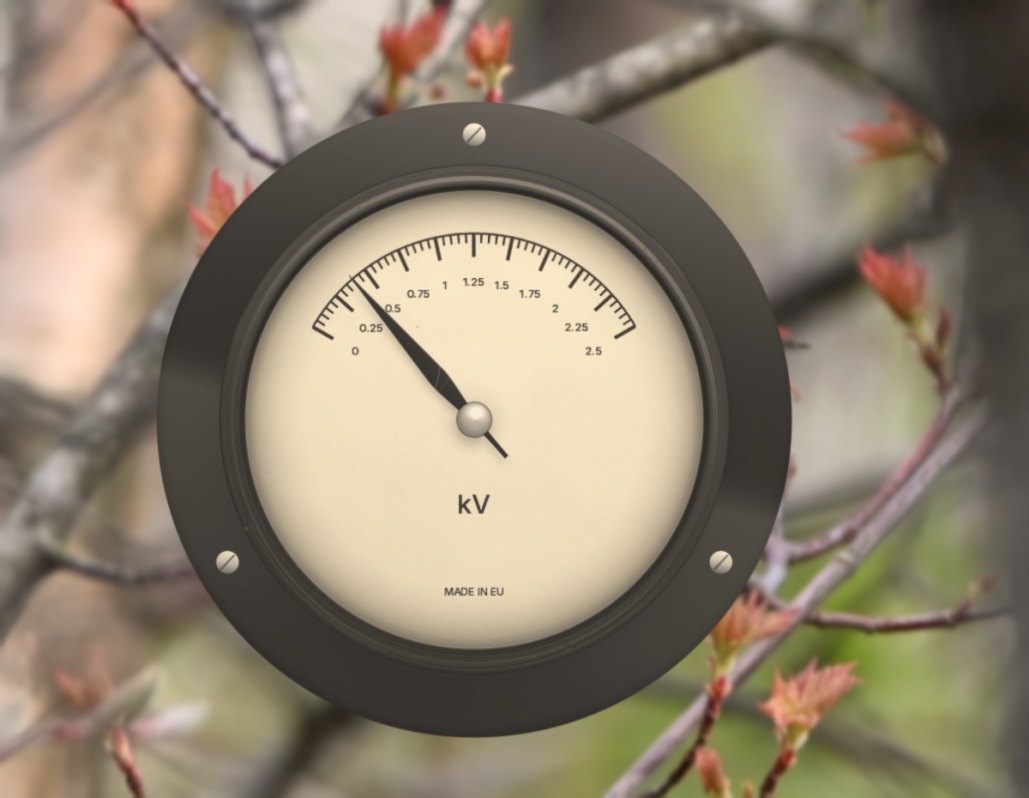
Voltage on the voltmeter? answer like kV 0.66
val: kV 0.4
